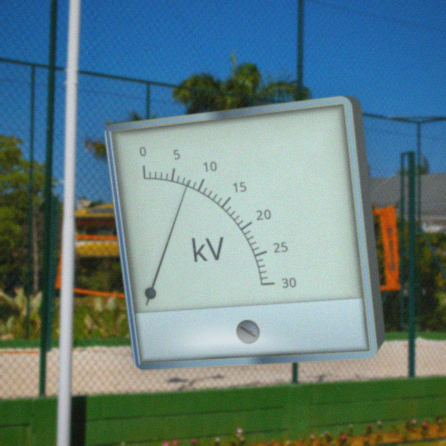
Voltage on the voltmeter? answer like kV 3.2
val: kV 8
